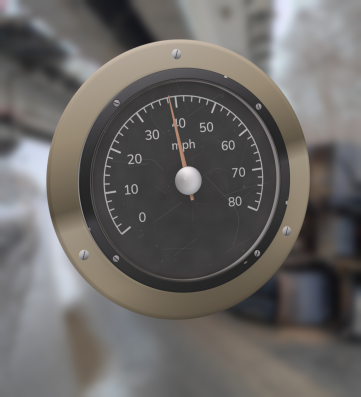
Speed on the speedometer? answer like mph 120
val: mph 38
